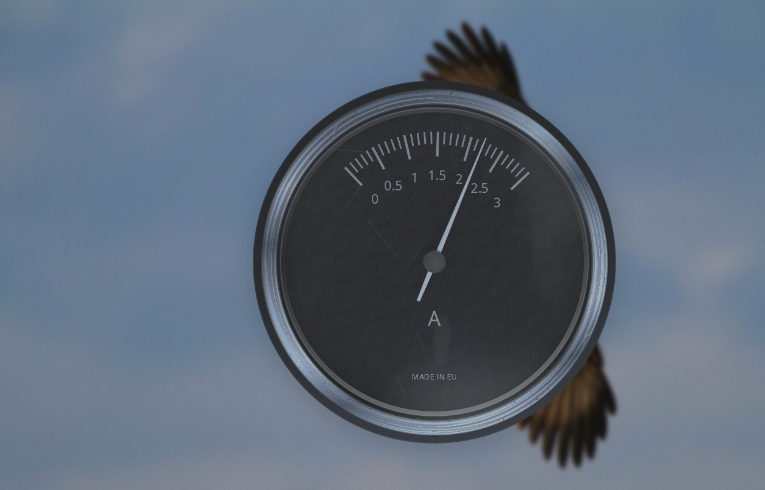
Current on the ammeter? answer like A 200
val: A 2.2
